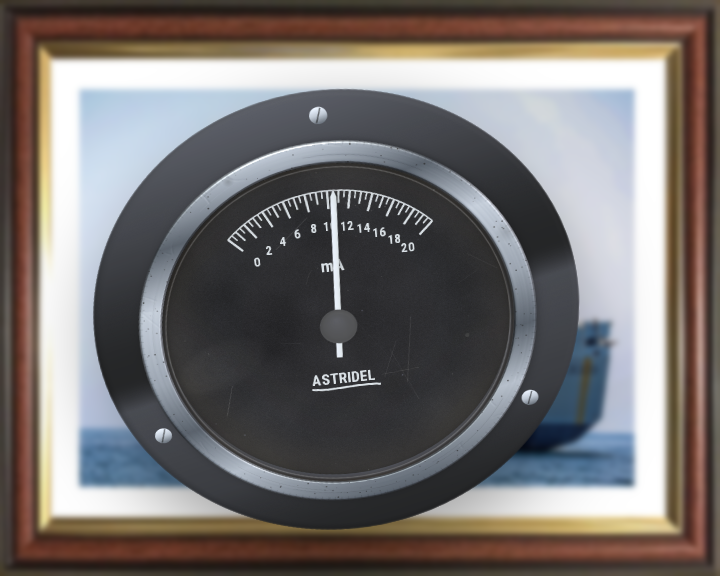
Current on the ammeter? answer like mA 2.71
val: mA 10.5
